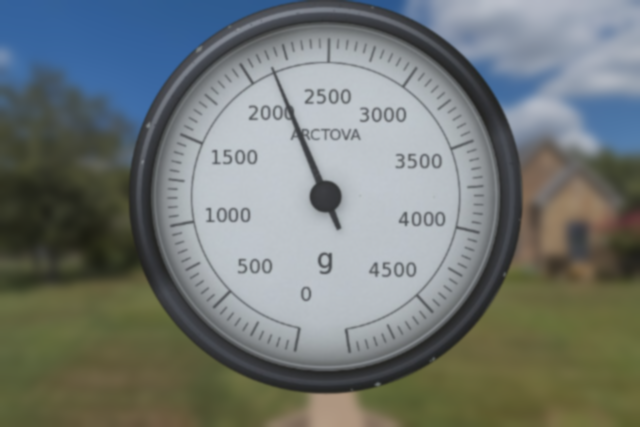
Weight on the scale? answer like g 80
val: g 2150
